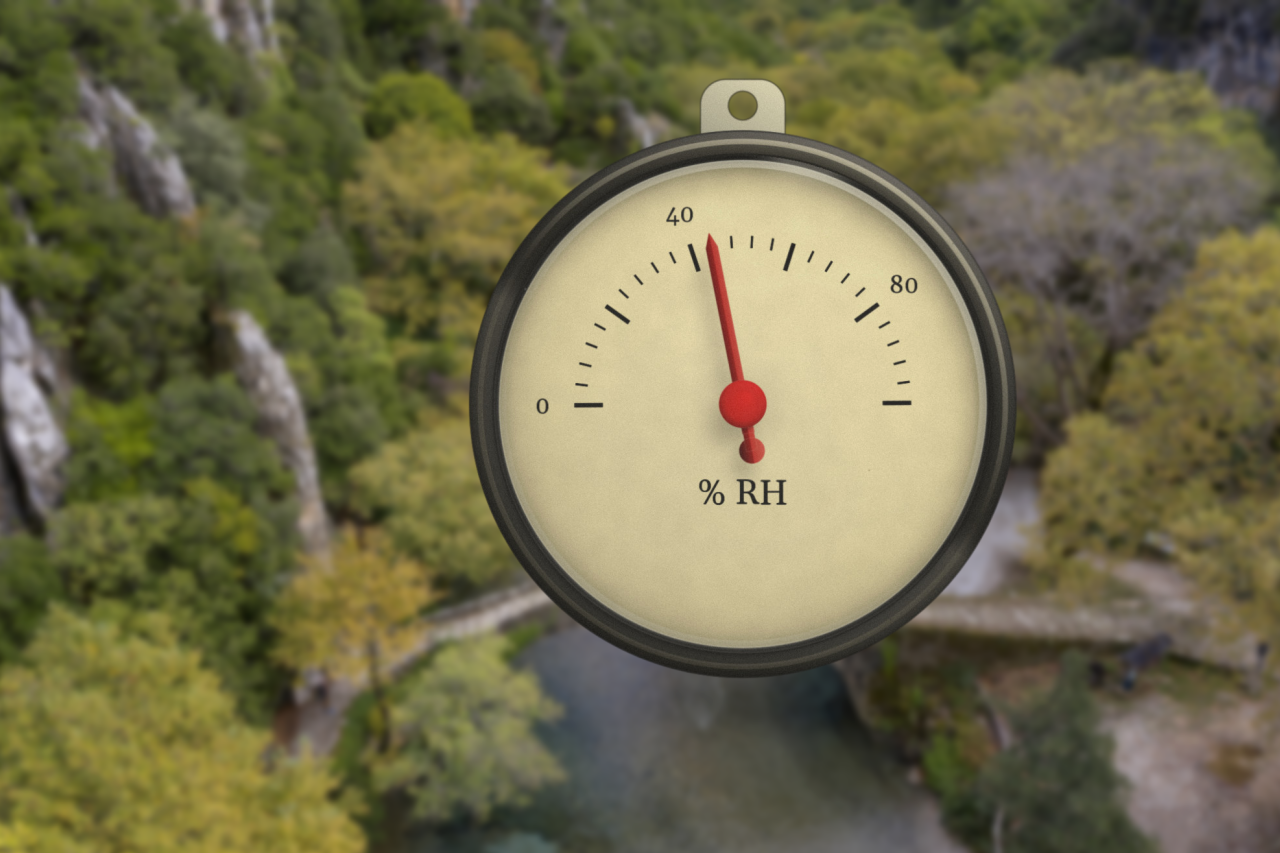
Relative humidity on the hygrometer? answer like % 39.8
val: % 44
